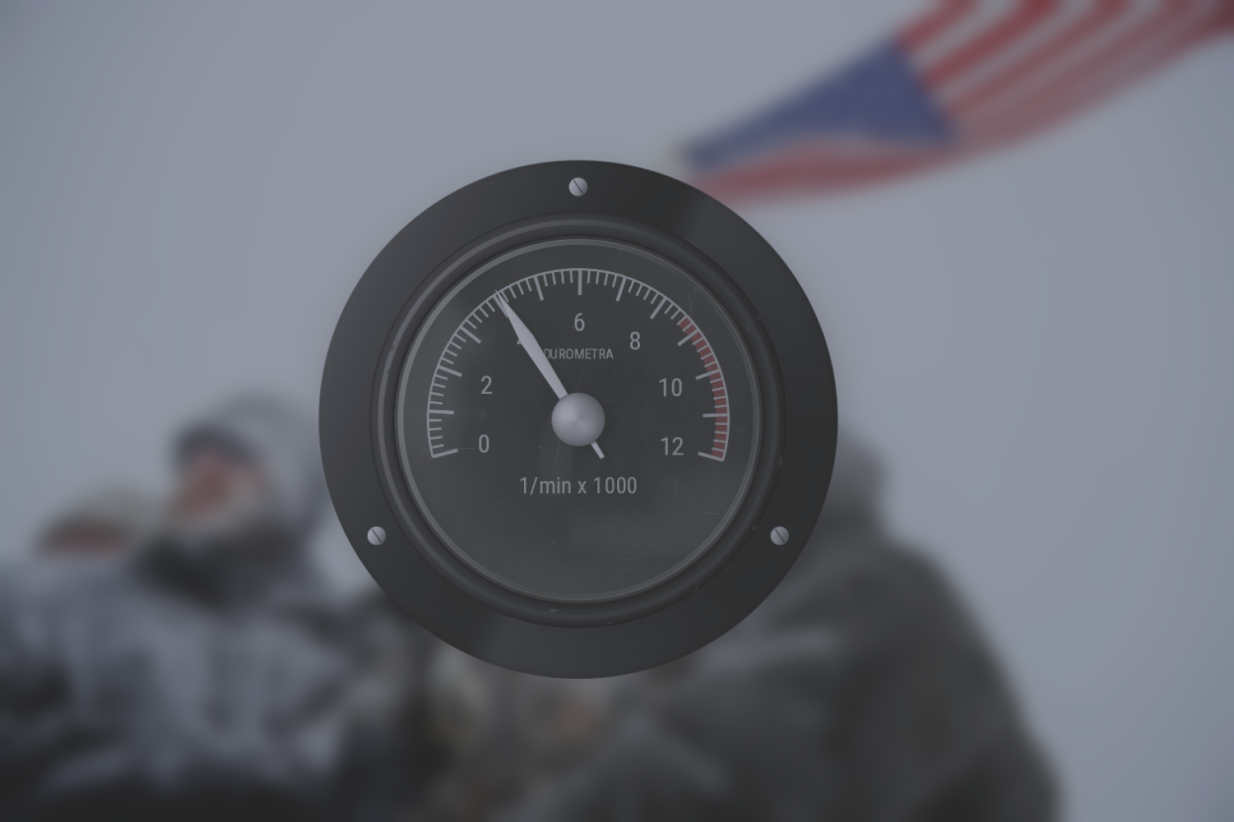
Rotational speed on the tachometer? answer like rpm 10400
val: rpm 4100
